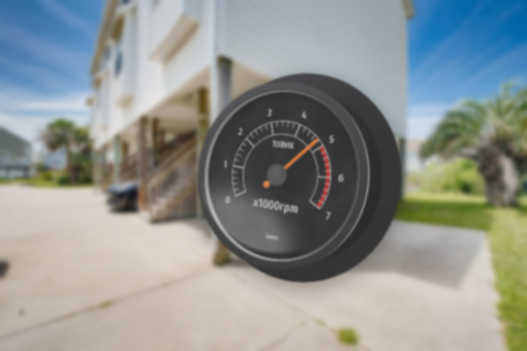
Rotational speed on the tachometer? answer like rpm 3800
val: rpm 4800
